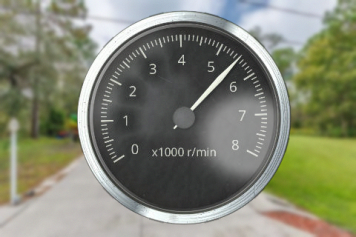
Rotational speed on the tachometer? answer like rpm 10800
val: rpm 5500
